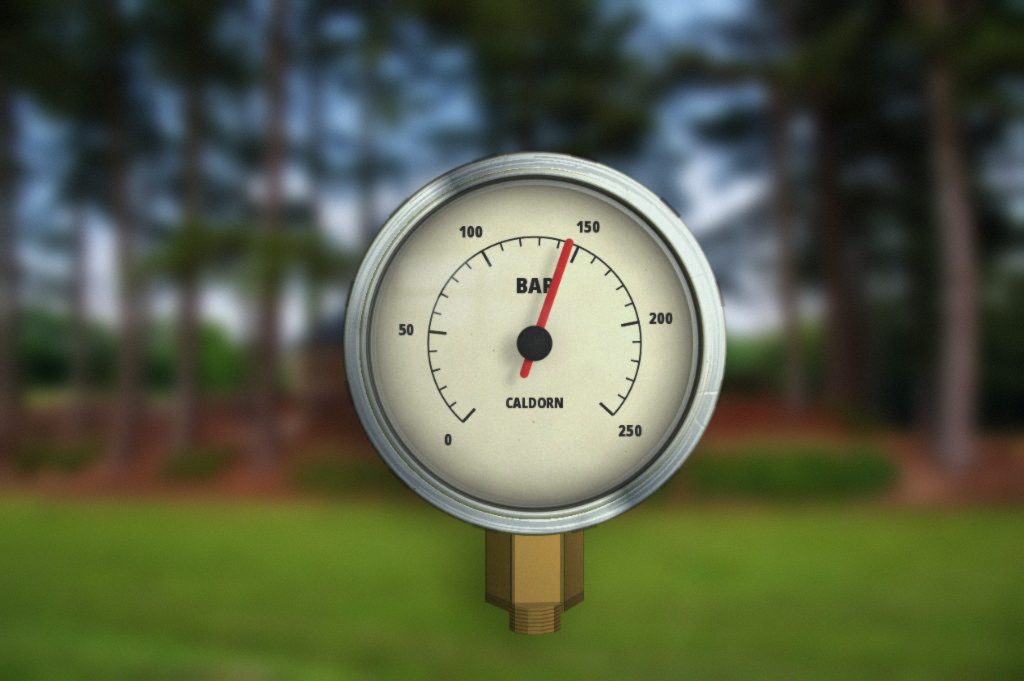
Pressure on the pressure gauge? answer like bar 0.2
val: bar 145
